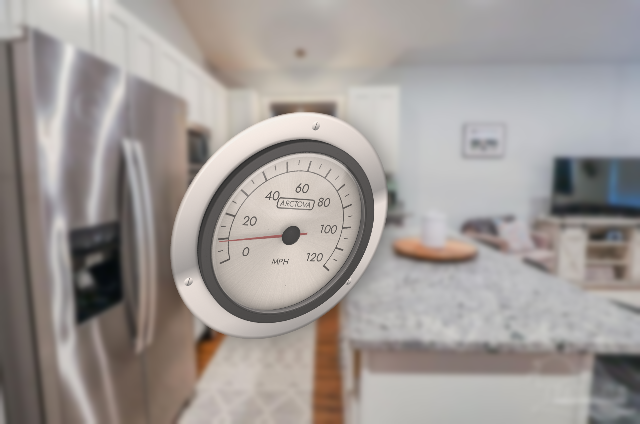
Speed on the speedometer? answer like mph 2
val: mph 10
